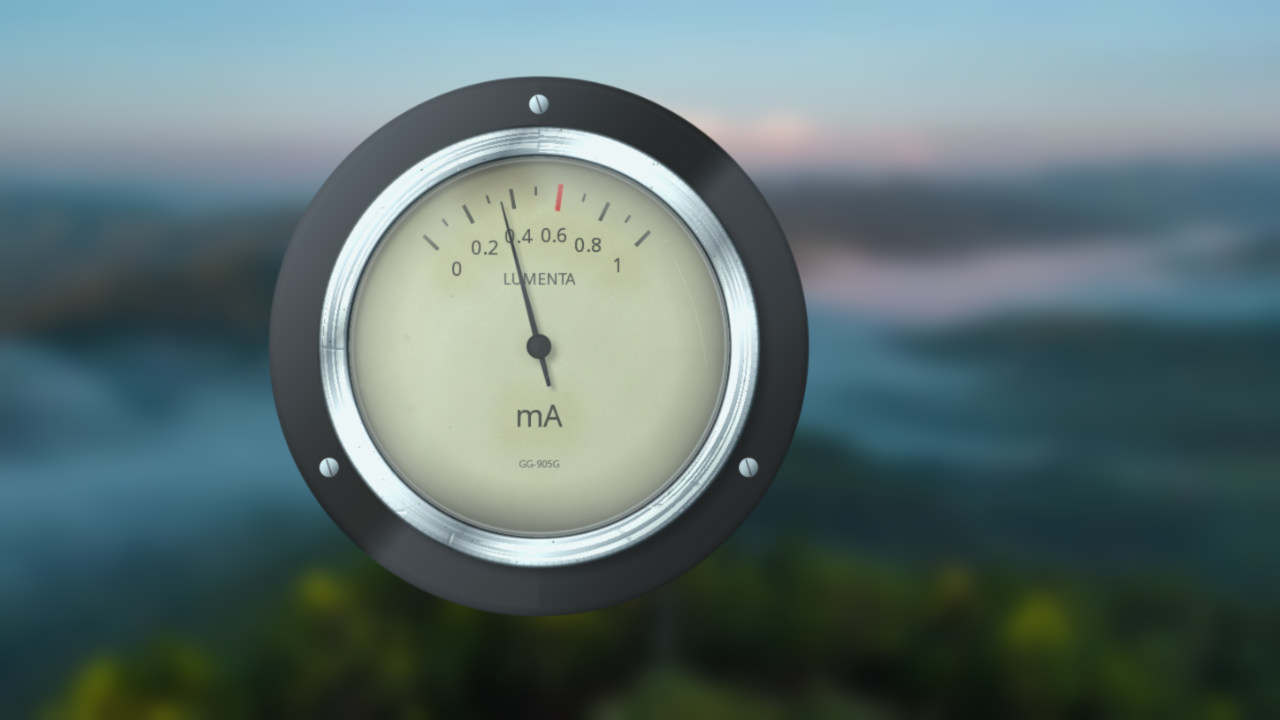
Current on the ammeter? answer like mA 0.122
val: mA 0.35
